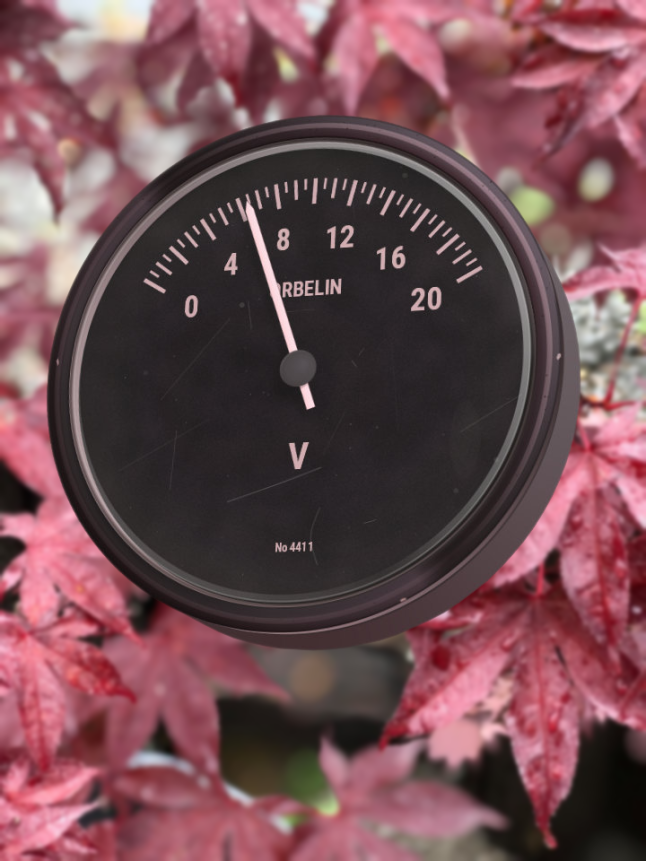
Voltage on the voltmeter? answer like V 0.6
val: V 6.5
